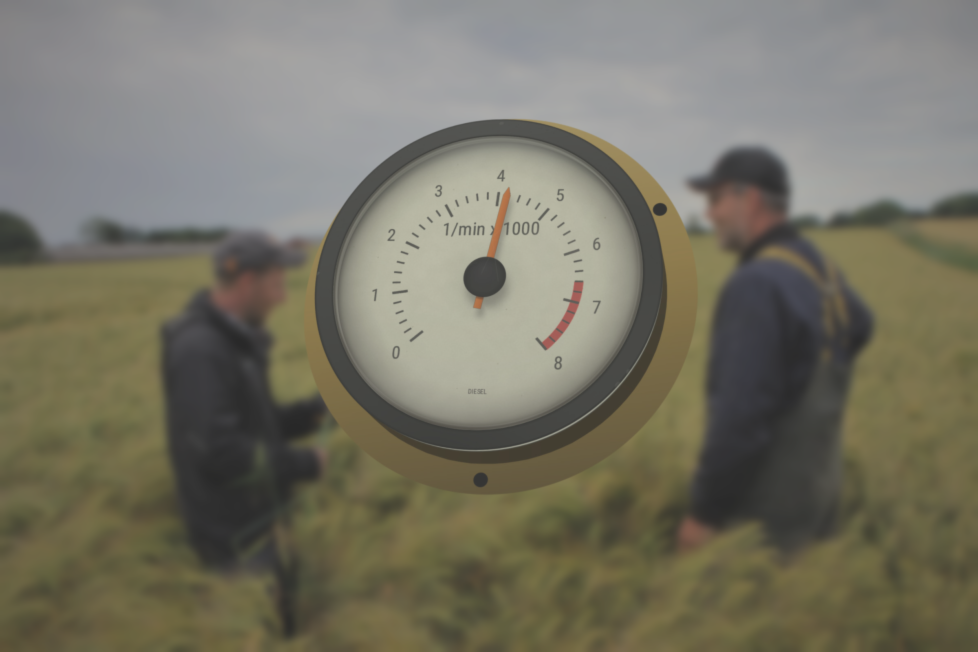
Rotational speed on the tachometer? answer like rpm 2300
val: rpm 4200
